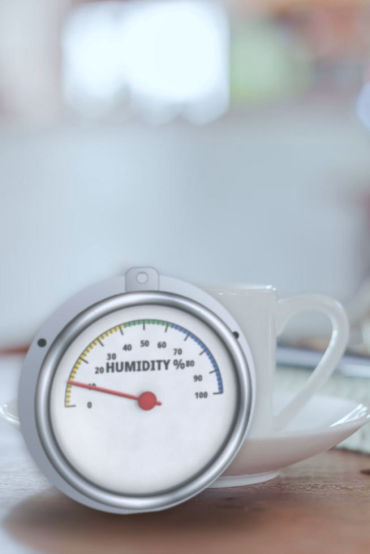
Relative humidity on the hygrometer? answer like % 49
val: % 10
